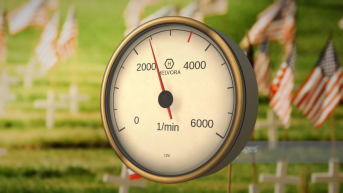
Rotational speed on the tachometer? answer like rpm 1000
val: rpm 2500
